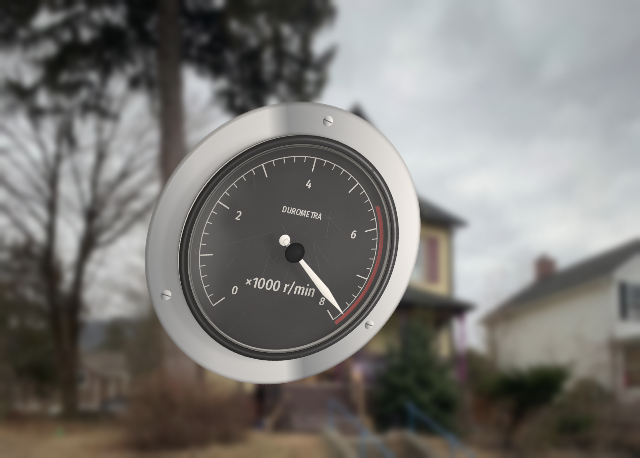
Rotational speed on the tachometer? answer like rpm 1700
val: rpm 7800
